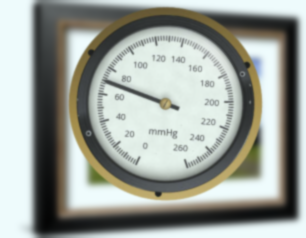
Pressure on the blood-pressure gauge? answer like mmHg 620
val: mmHg 70
